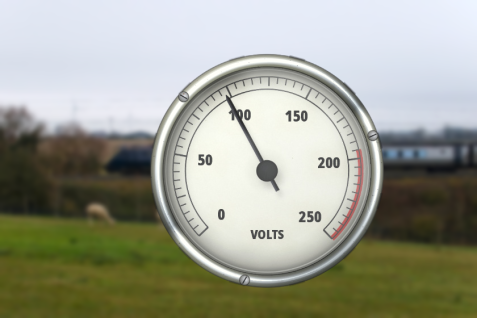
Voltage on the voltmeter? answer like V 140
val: V 97.5
